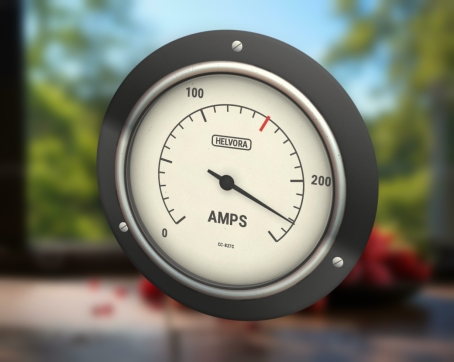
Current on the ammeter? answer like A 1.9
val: A 230
